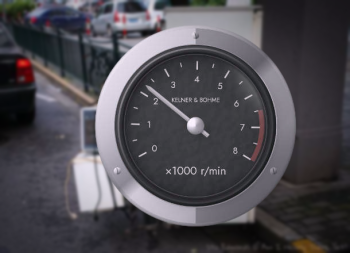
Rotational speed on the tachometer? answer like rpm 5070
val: rpm 2250
